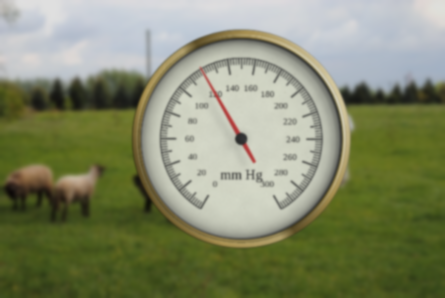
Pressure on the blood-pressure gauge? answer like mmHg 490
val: mmHg 120
